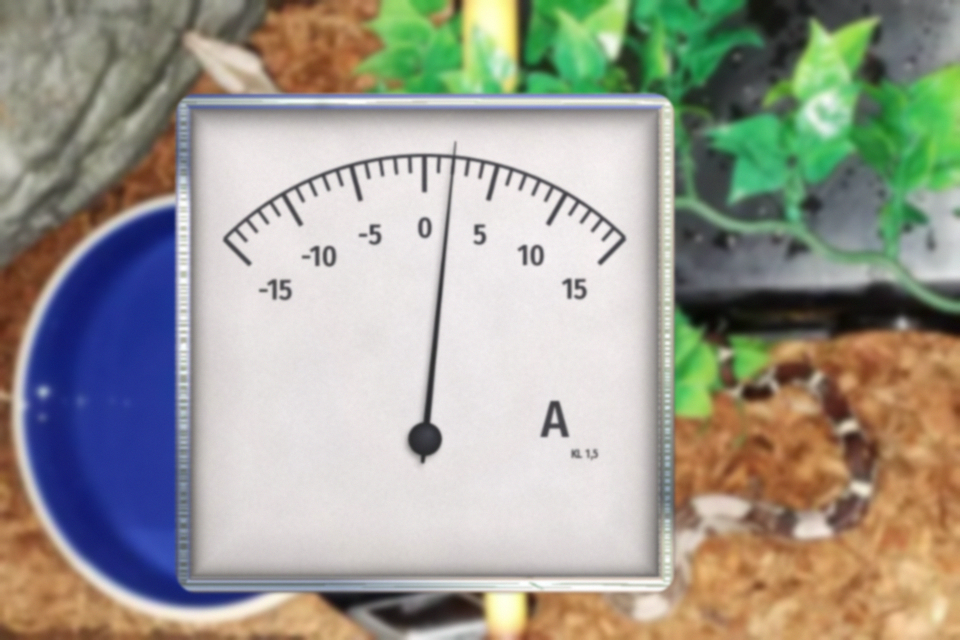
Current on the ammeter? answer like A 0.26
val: A 2
